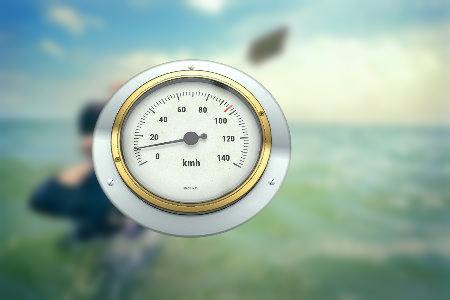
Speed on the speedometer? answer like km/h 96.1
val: km/h 10
